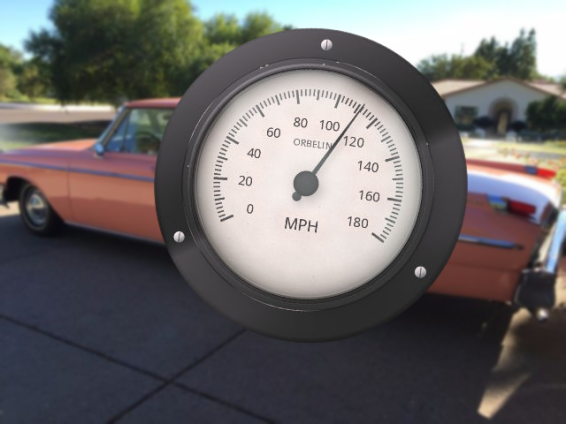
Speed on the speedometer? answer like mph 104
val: mph 112
